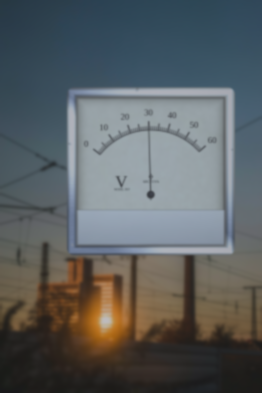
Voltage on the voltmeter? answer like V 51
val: V 30
